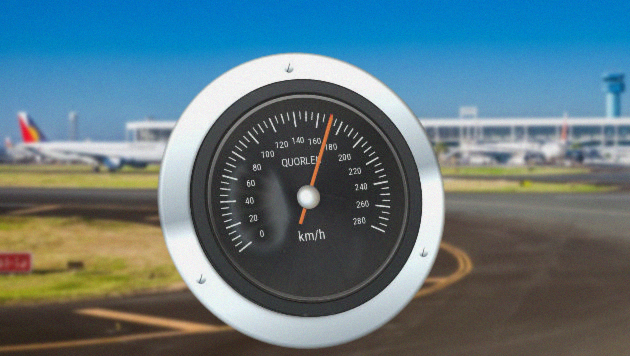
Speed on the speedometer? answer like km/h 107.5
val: km/h 170
